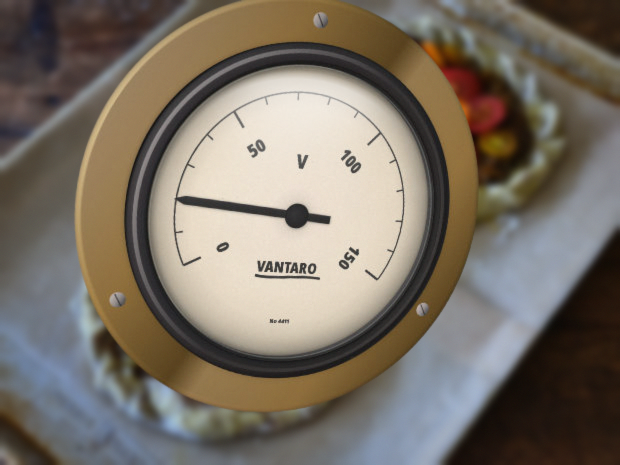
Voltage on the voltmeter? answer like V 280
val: V 20
